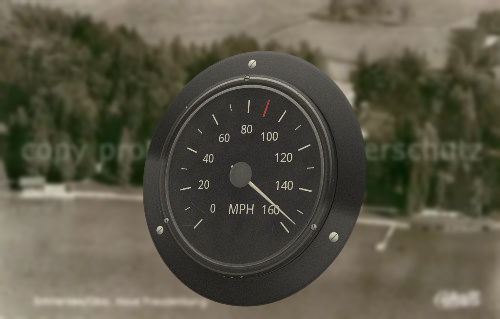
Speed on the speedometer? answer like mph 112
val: mph 155
